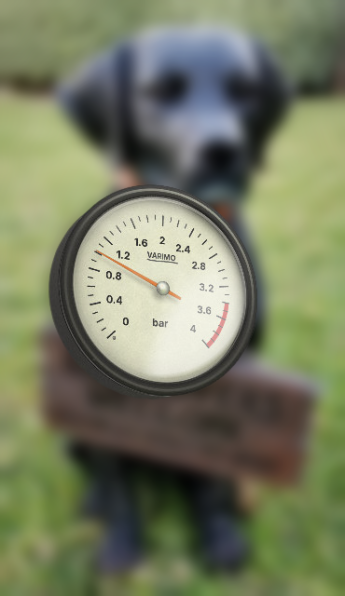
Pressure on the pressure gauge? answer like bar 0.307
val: bar 1
